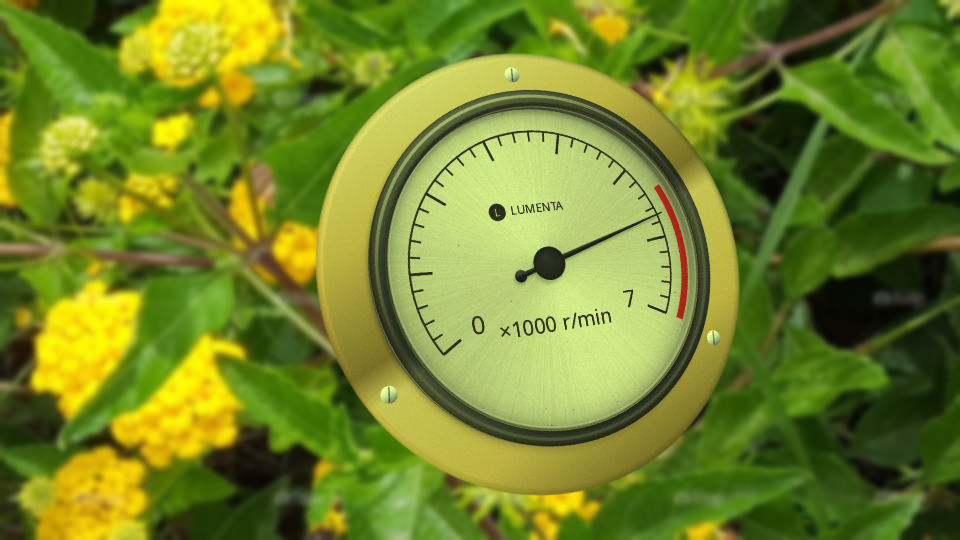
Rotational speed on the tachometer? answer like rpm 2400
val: rpm 5700
